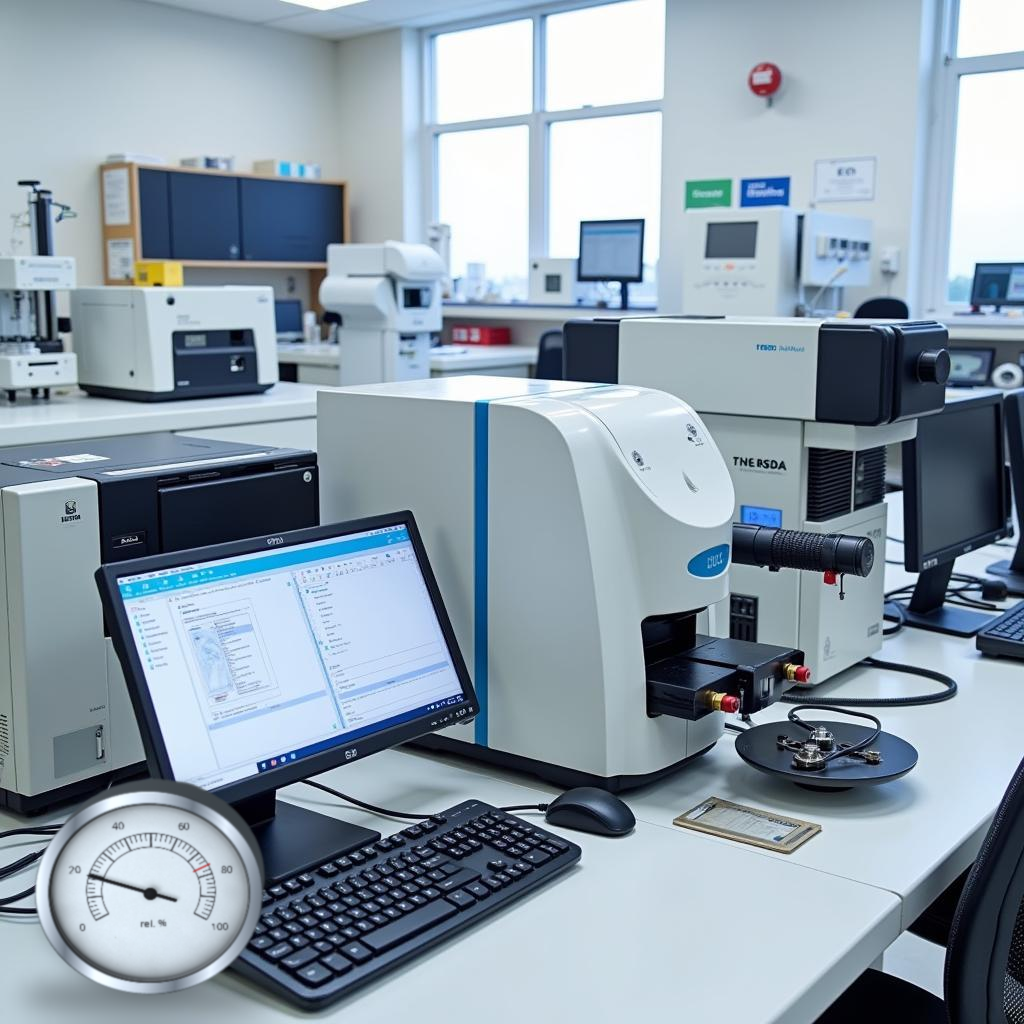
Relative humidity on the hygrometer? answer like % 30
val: % 20
